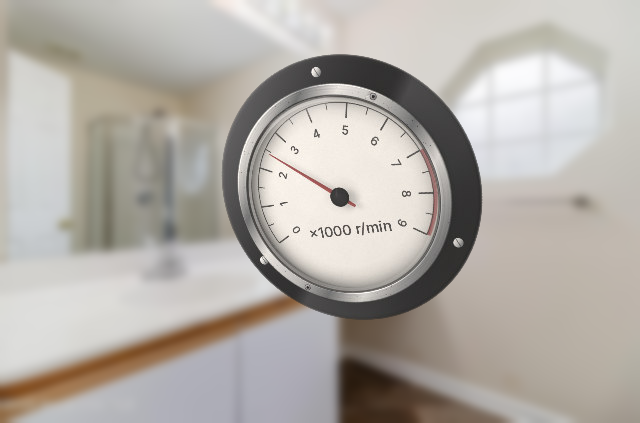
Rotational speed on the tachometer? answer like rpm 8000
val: rpm 2500
